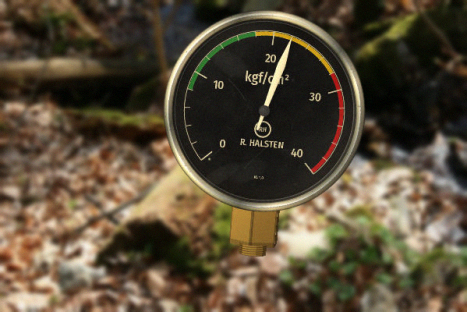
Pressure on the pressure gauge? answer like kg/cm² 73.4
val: kg/cm² 22
